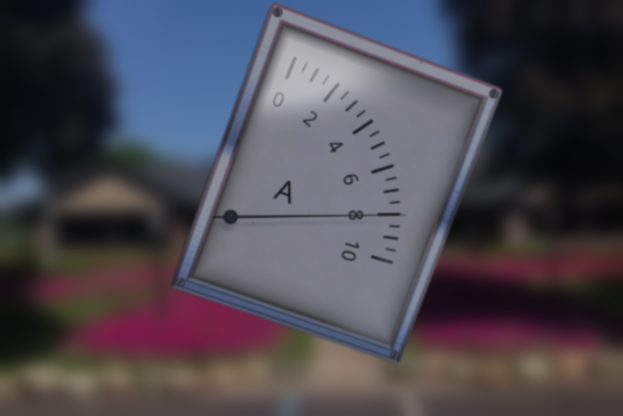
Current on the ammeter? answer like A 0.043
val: A 8
